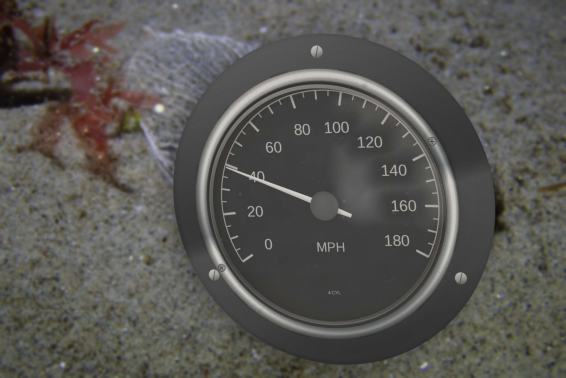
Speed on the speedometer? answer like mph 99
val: mph 40
